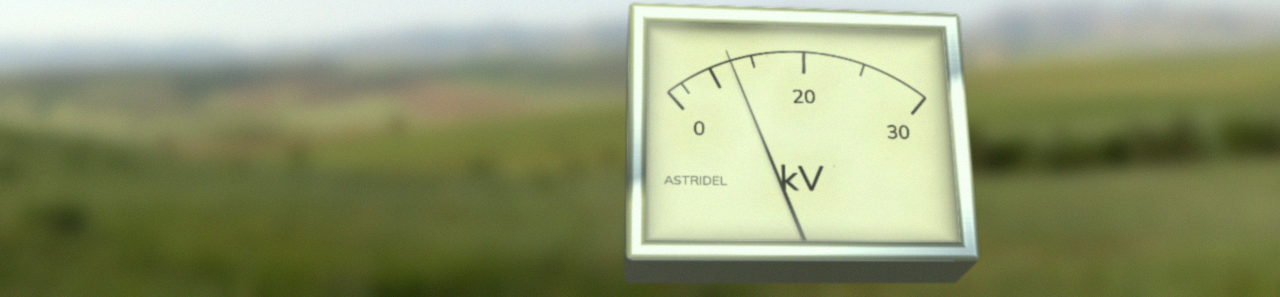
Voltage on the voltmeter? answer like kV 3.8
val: kV 12.5
